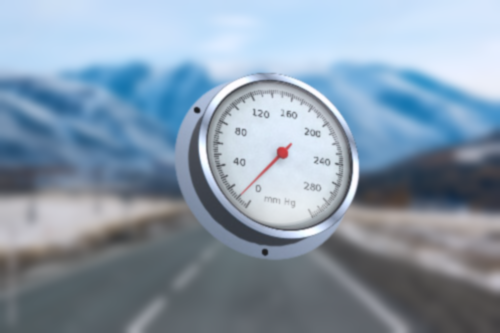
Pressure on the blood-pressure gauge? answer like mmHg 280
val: mmHg 10
